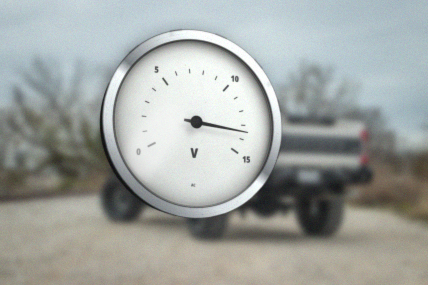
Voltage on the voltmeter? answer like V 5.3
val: V 13.5
